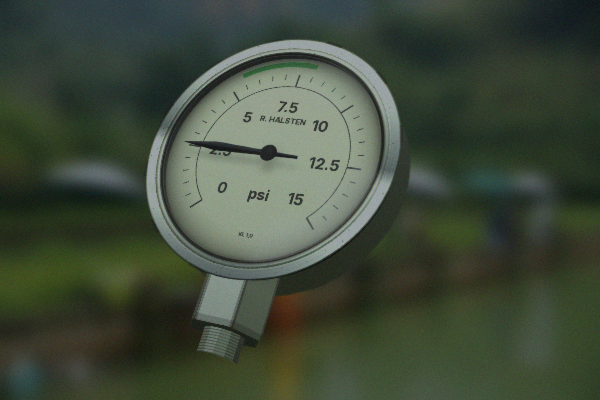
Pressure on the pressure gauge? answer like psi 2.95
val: psi 2.5
